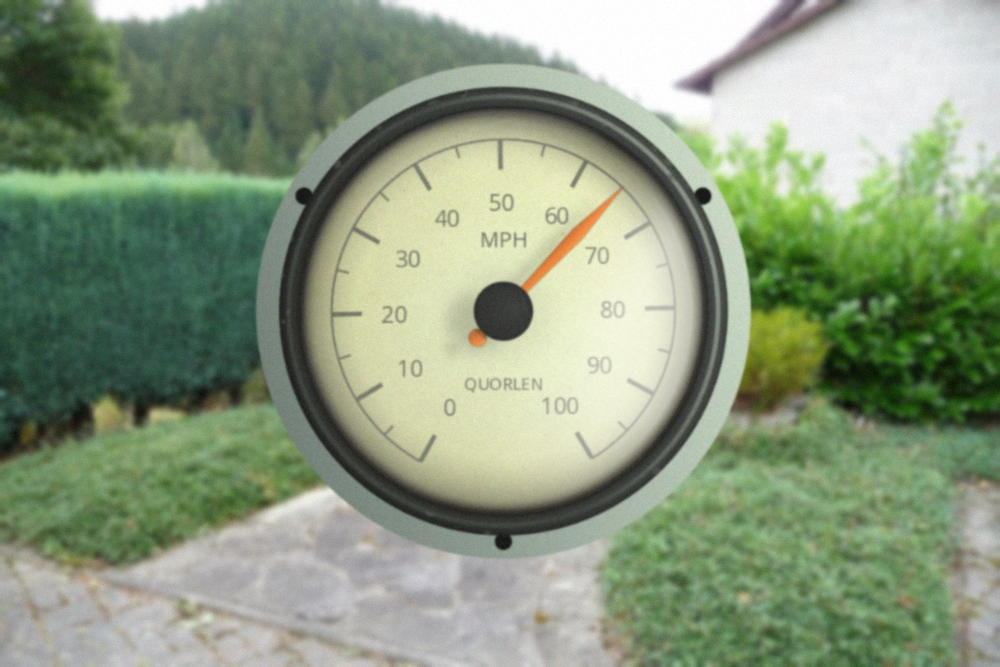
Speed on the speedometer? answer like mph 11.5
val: mph 65
